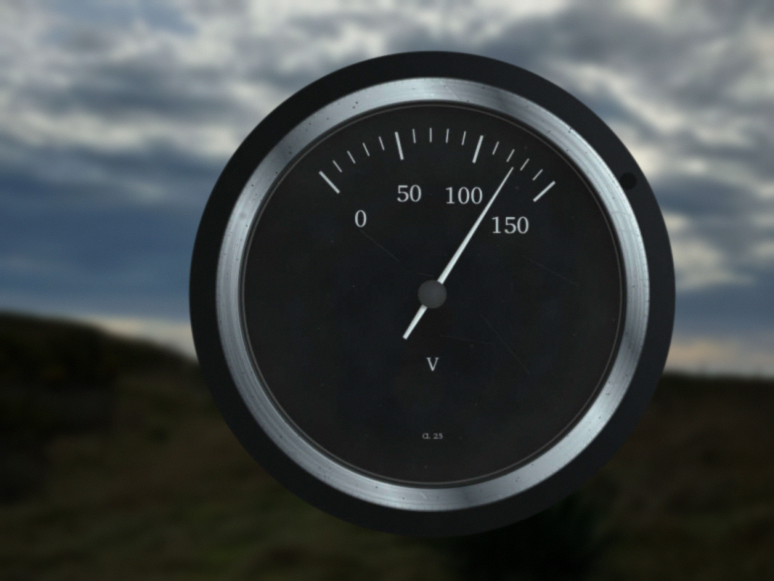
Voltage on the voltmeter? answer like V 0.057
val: V 125
